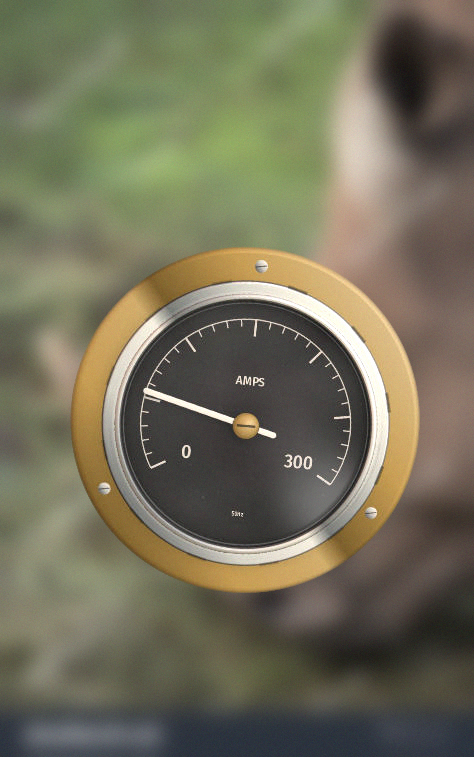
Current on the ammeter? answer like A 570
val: A 55
